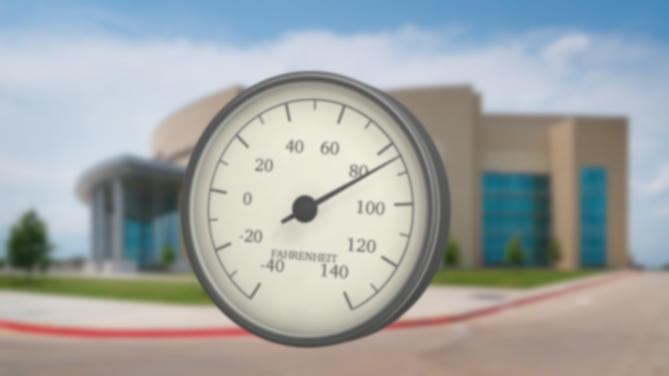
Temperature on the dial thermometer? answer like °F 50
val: °F 85
